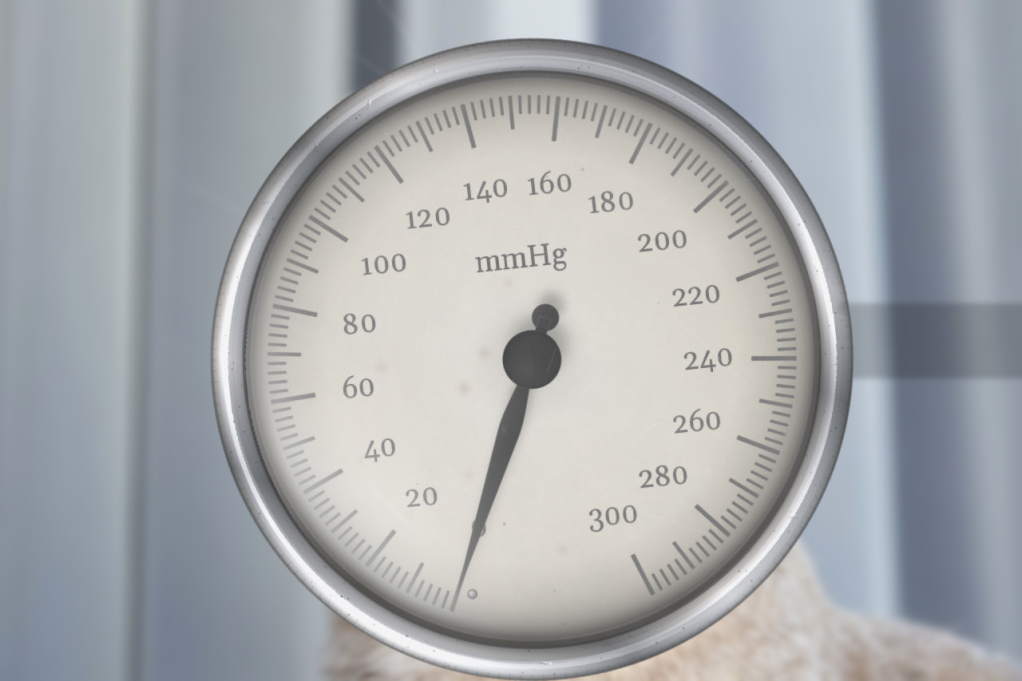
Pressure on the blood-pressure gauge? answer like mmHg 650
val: mmHg 0
